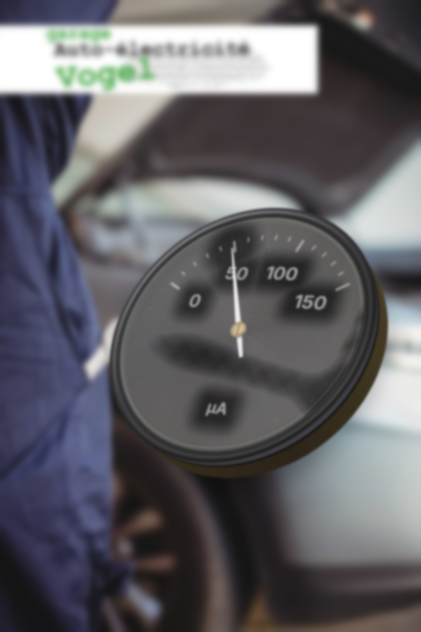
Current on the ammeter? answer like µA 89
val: µA 50
